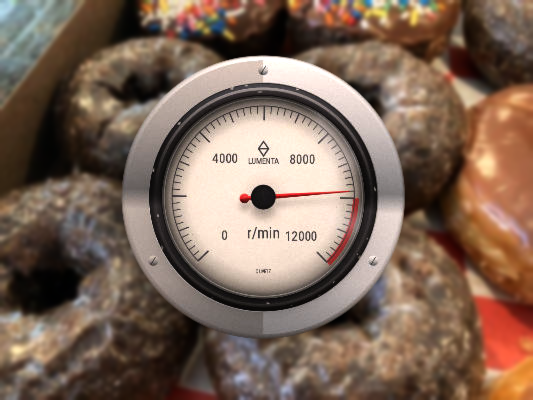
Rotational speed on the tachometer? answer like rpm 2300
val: rpm 9800
